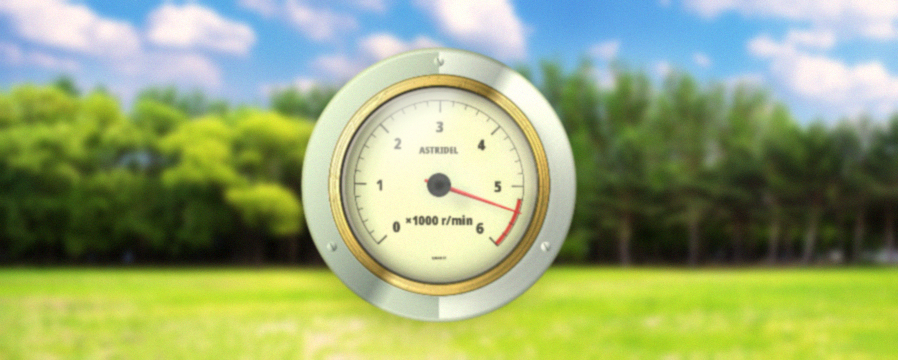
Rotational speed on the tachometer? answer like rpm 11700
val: rpm 5400
